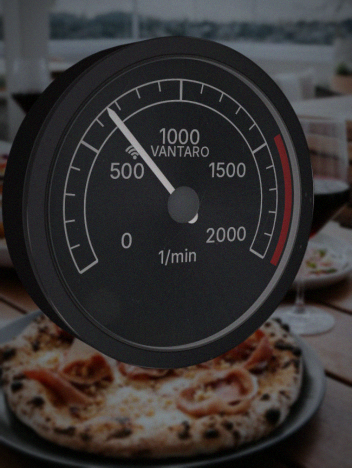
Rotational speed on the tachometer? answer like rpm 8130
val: rpm 650
